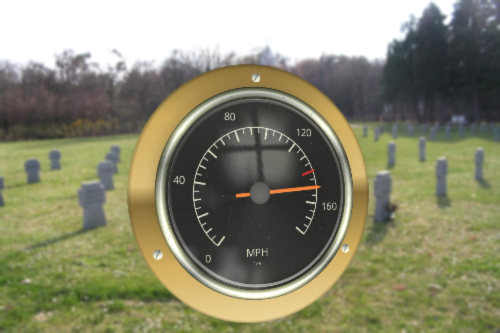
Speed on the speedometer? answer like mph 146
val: mph 150
